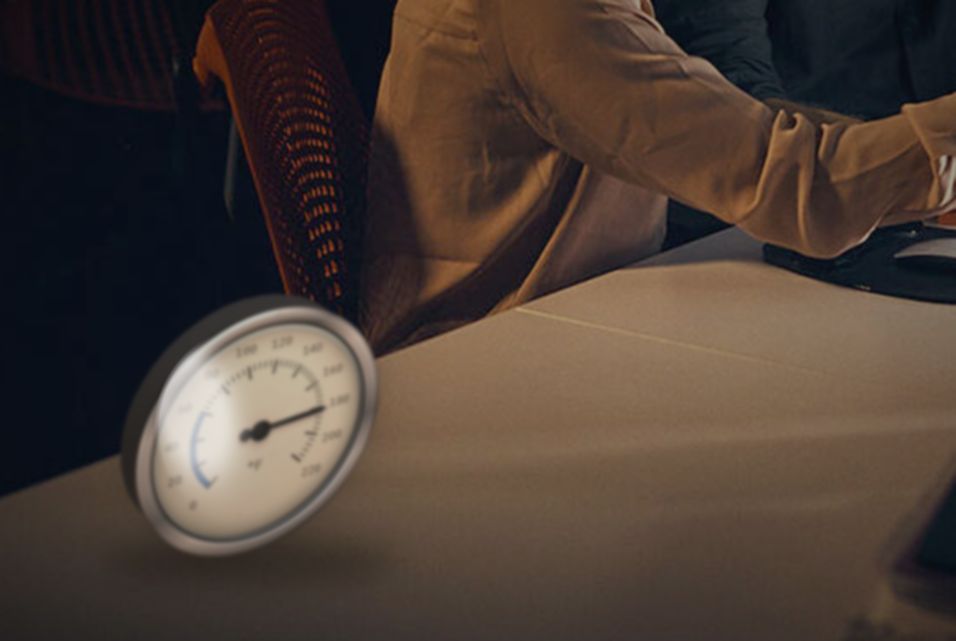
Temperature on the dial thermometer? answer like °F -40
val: °F 180
